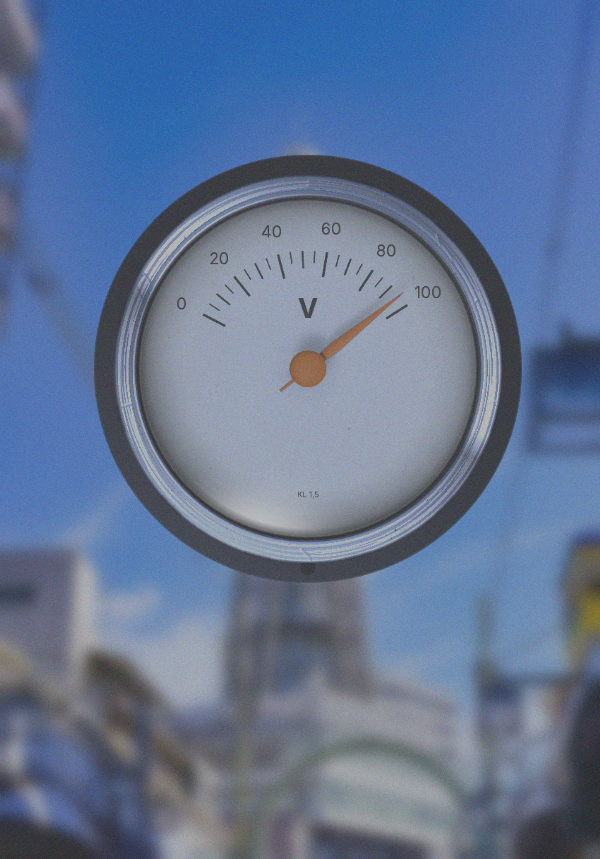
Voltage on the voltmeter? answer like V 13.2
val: V 95
